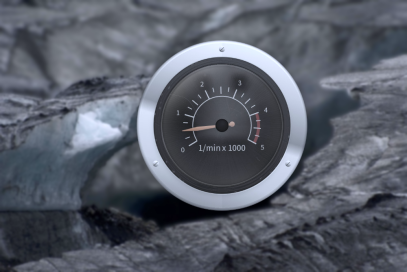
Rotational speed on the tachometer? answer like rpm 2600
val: rpm 500
